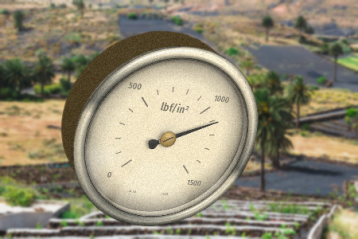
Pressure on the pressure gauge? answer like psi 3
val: psi 1100
